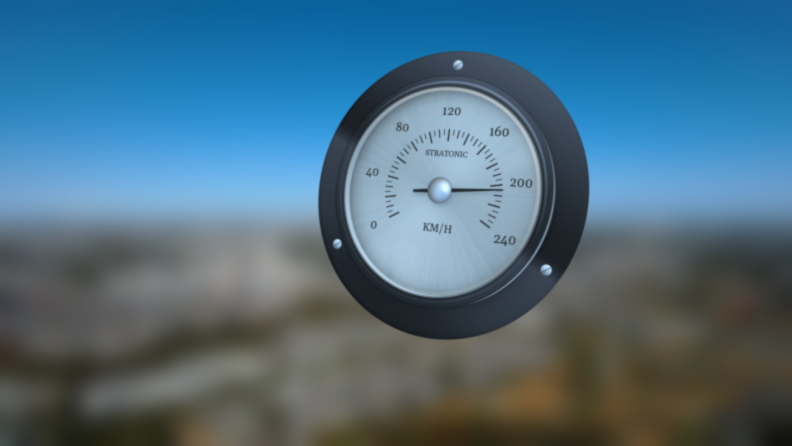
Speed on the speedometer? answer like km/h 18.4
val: km/h 205
